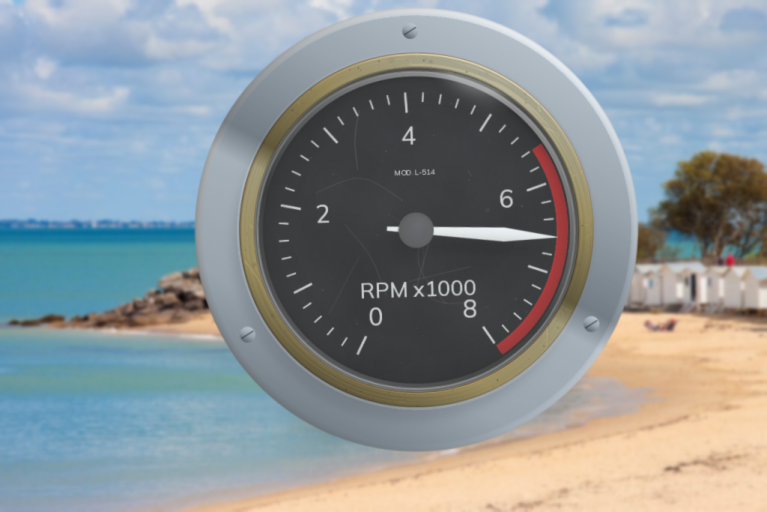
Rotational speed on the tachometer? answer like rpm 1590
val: rpm 6600
